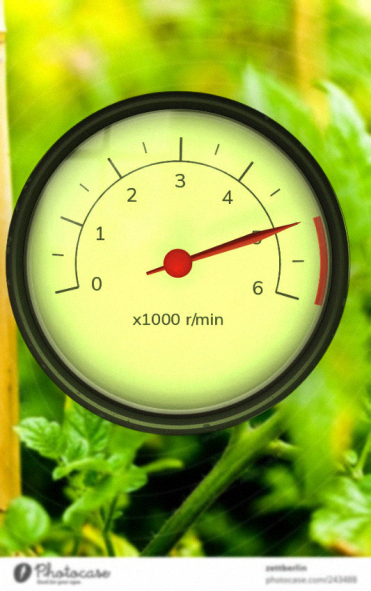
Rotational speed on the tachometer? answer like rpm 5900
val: rpm 5000
